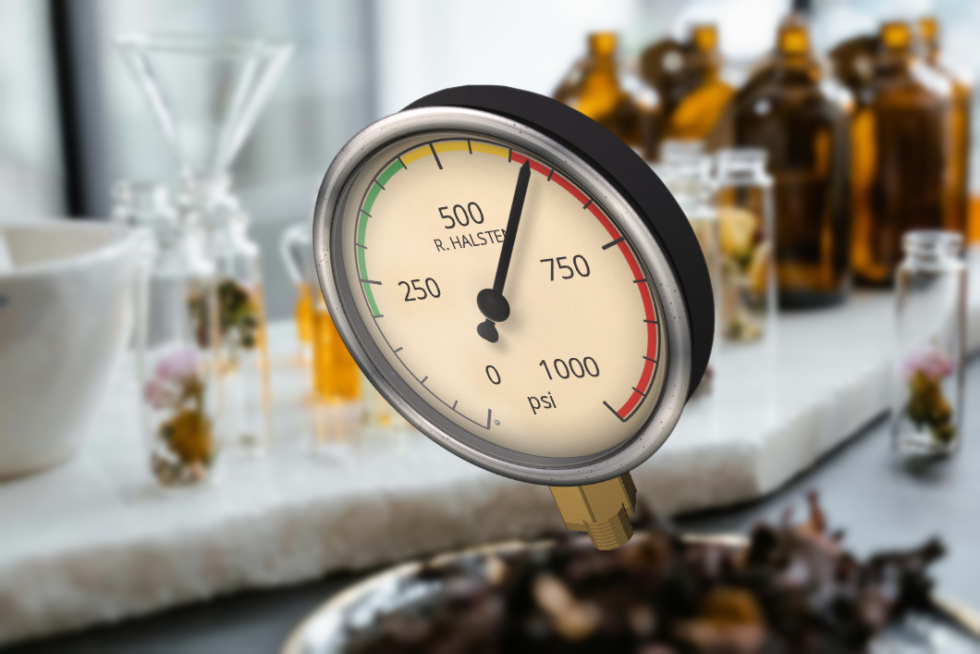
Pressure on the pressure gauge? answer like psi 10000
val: psi 625
